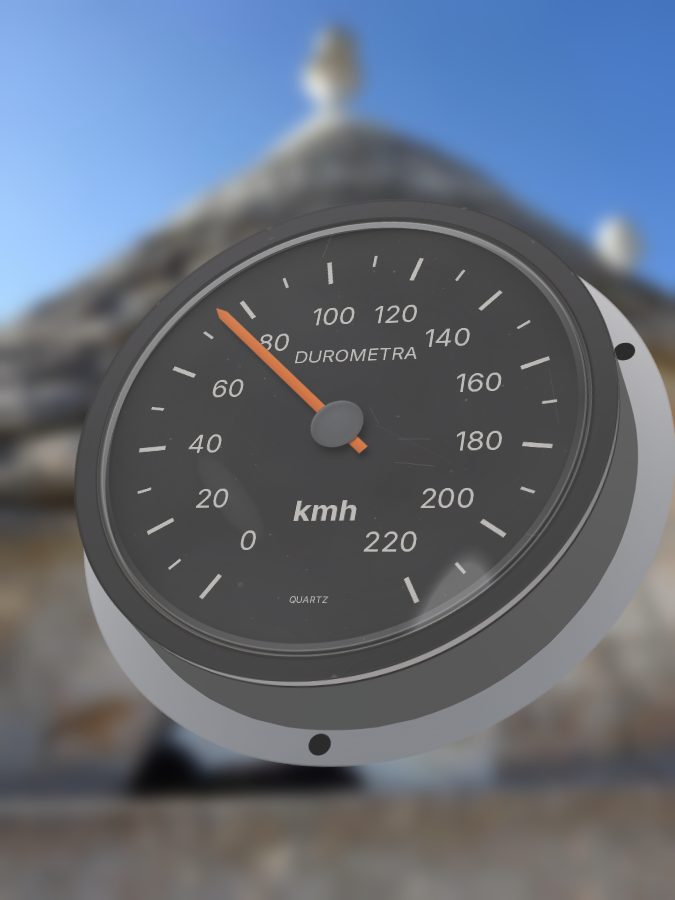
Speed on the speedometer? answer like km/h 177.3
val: km/h 75
